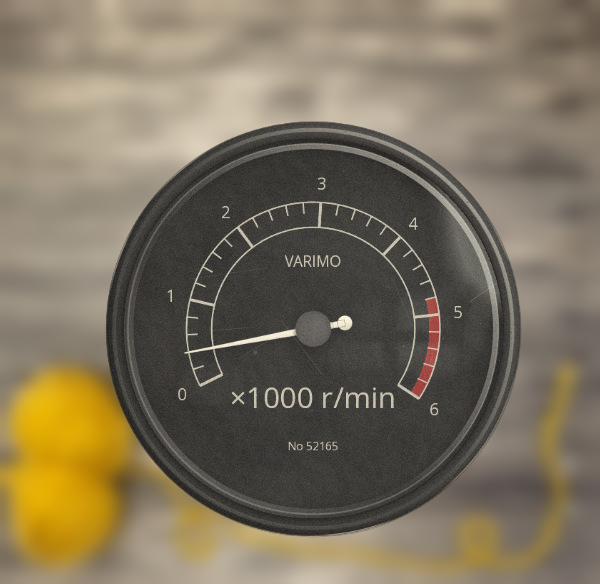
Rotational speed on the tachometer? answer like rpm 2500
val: rpm 400
